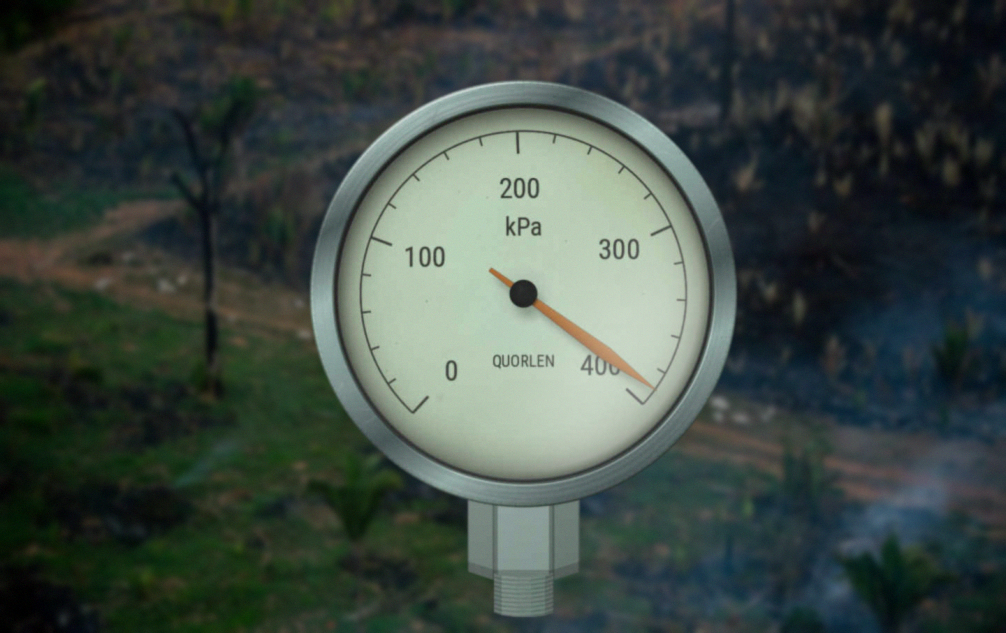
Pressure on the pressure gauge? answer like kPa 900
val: kPa 390
